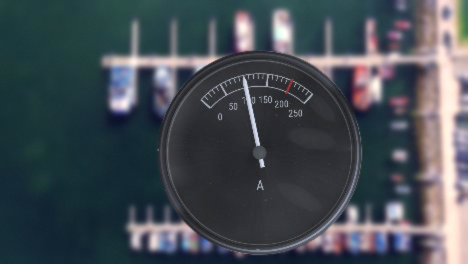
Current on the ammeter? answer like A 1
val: A 100
